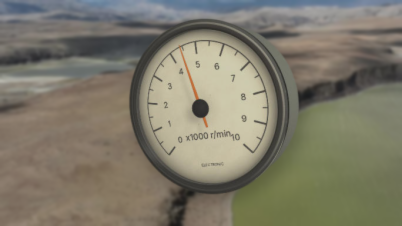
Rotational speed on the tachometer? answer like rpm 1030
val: rpm 4500
